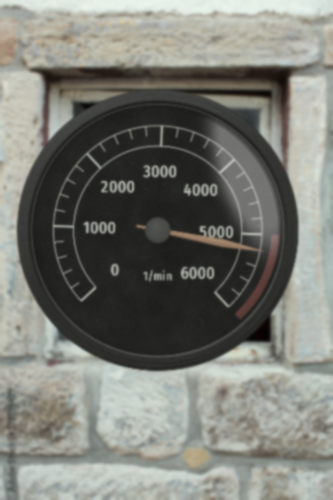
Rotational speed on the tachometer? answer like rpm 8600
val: rpm 5200
